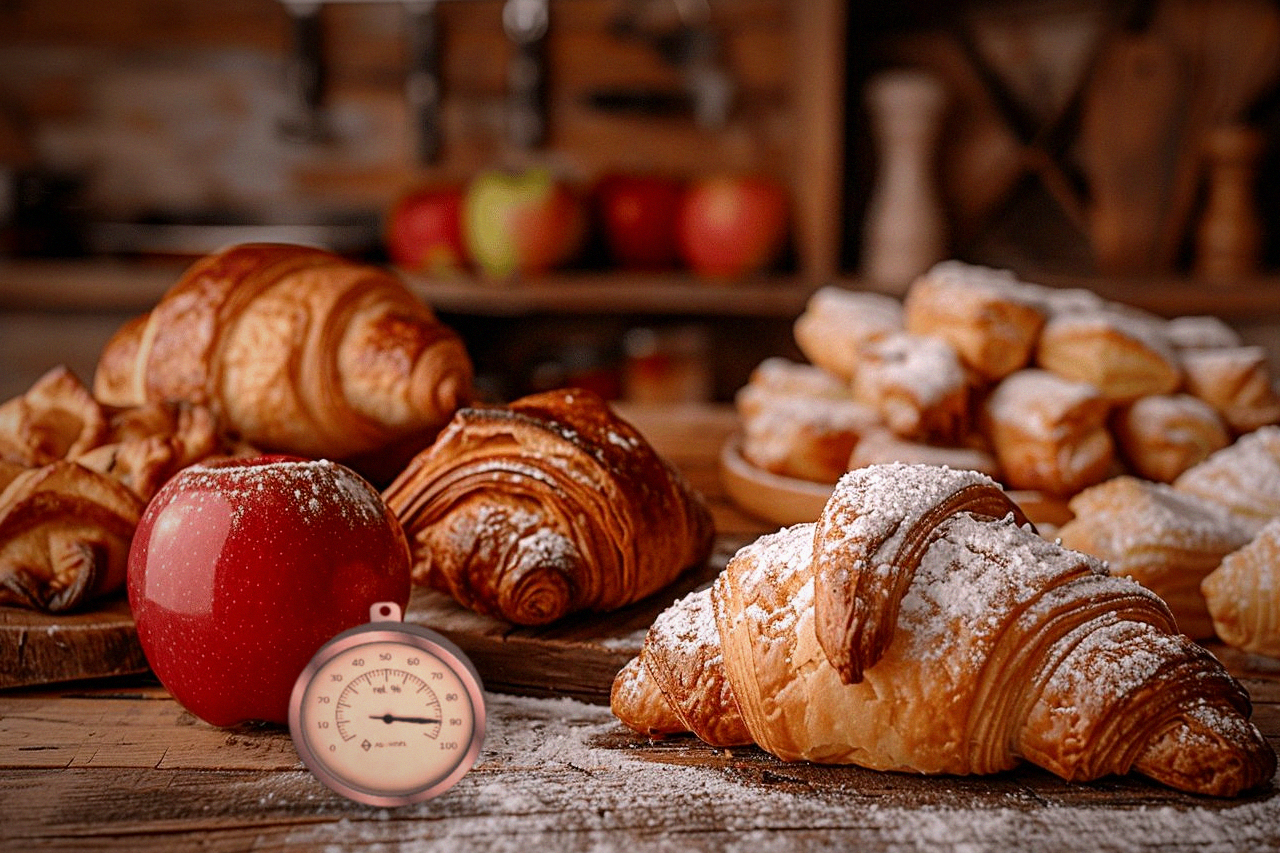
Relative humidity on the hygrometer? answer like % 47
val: % 90
